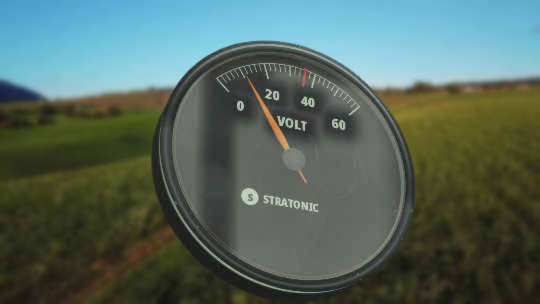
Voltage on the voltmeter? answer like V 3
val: V 10
